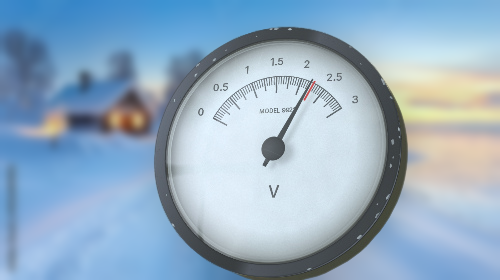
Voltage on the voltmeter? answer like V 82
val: V 2.25
